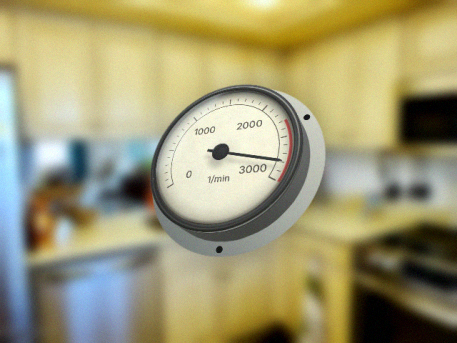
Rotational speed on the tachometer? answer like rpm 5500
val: rpm 2800
